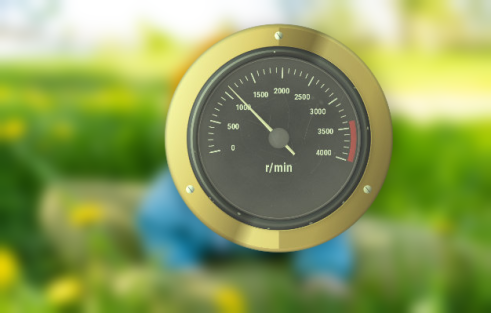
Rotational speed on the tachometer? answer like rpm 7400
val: rpm 1100
